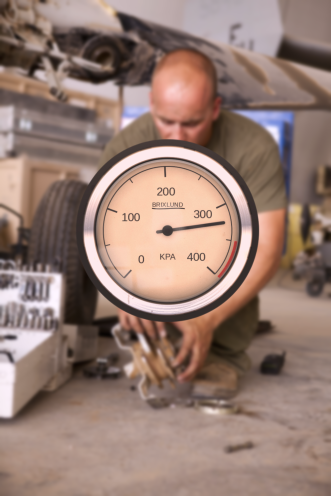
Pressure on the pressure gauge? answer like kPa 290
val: kPa 325
